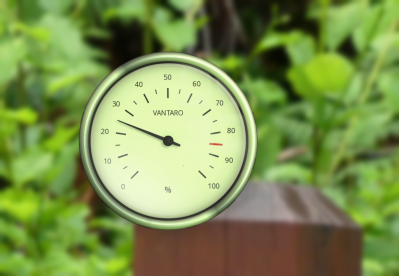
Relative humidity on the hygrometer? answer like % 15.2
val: % 25
